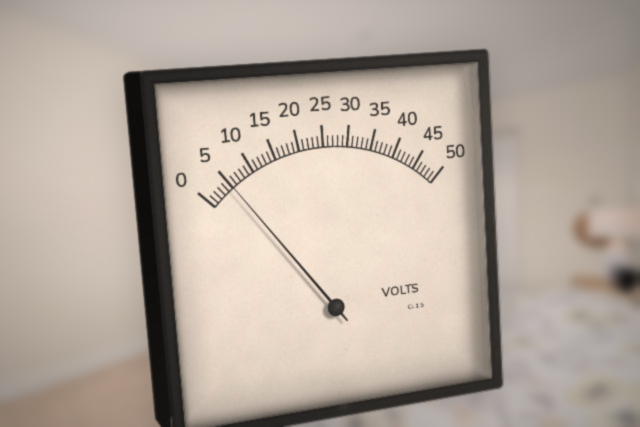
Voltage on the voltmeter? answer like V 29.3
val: V 5
